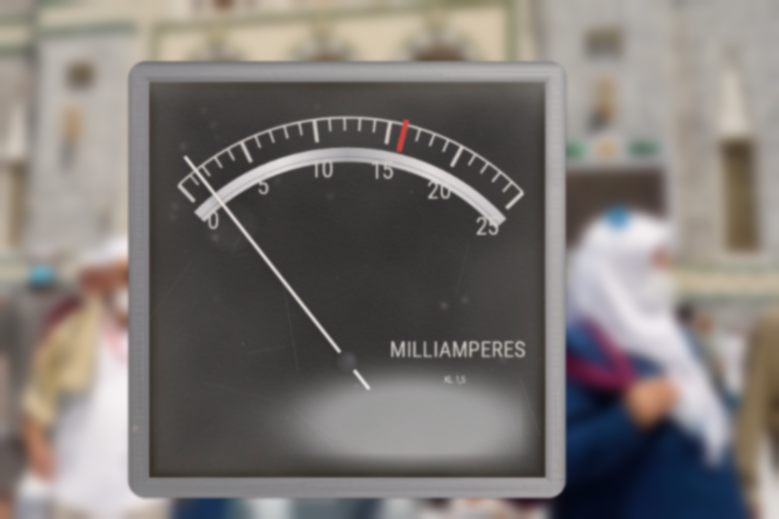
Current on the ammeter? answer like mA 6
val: mA 1.5
